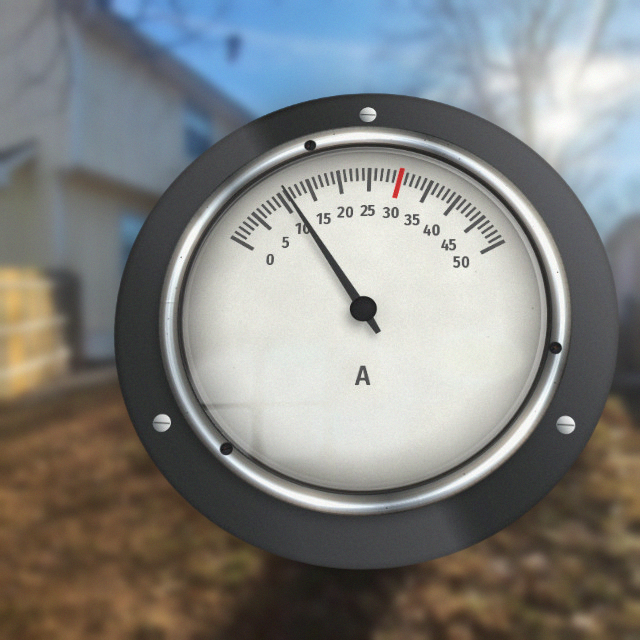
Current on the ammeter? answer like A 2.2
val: A 11
